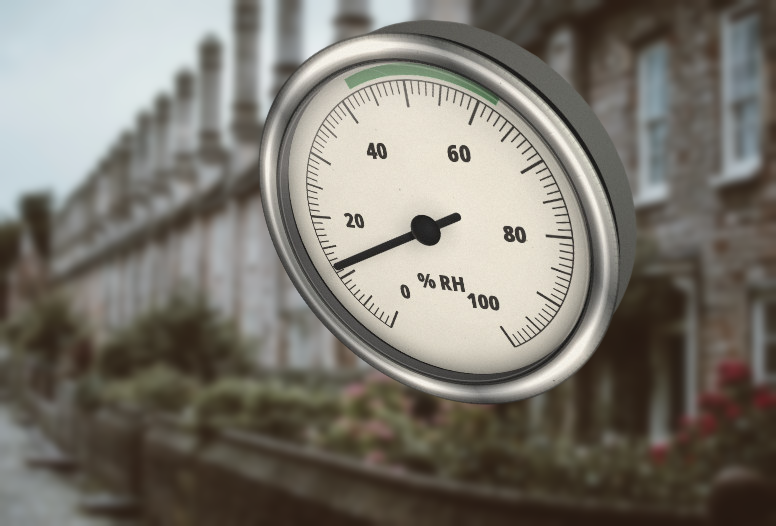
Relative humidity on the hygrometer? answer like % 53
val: % 12
